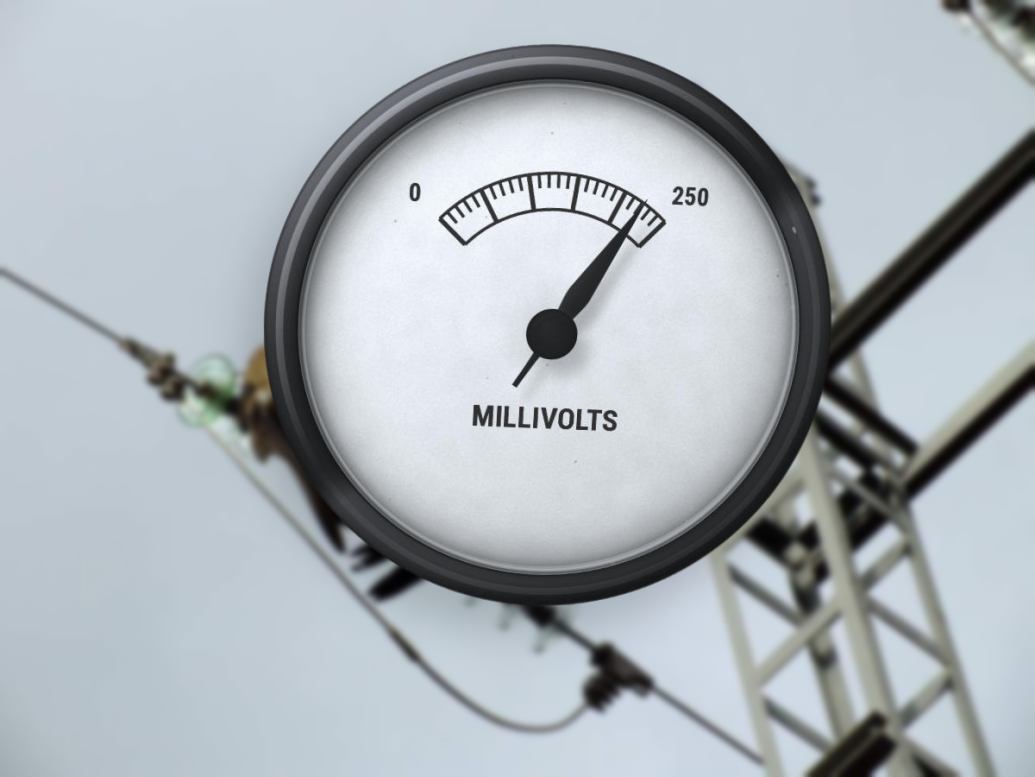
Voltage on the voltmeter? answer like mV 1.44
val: mV 220
